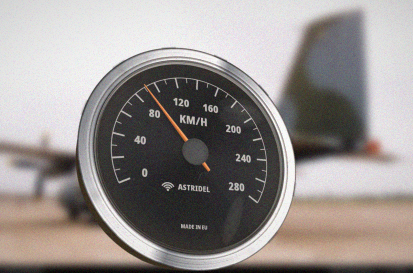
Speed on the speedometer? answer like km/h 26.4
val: km/h 90
